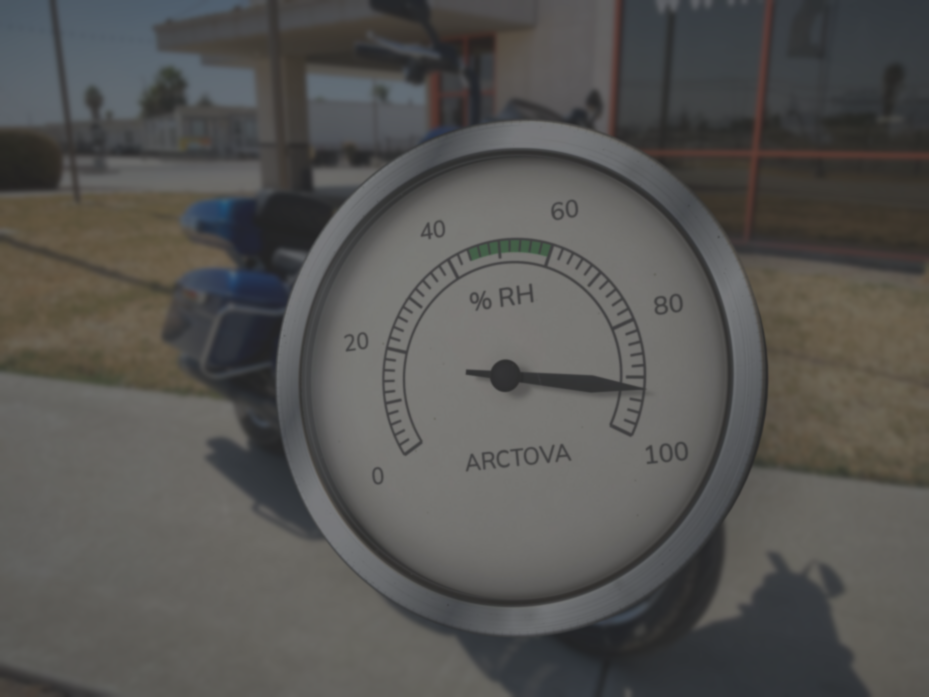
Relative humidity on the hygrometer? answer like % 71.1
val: % 92
